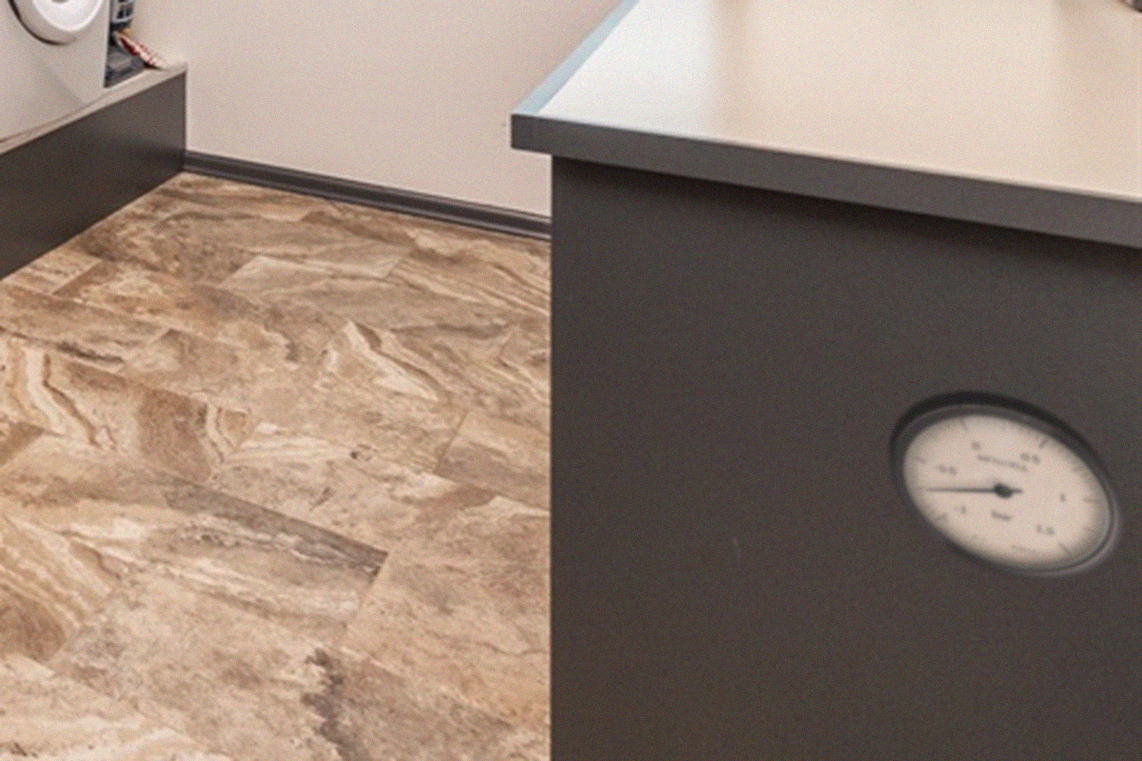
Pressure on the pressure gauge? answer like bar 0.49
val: bar -0.75
